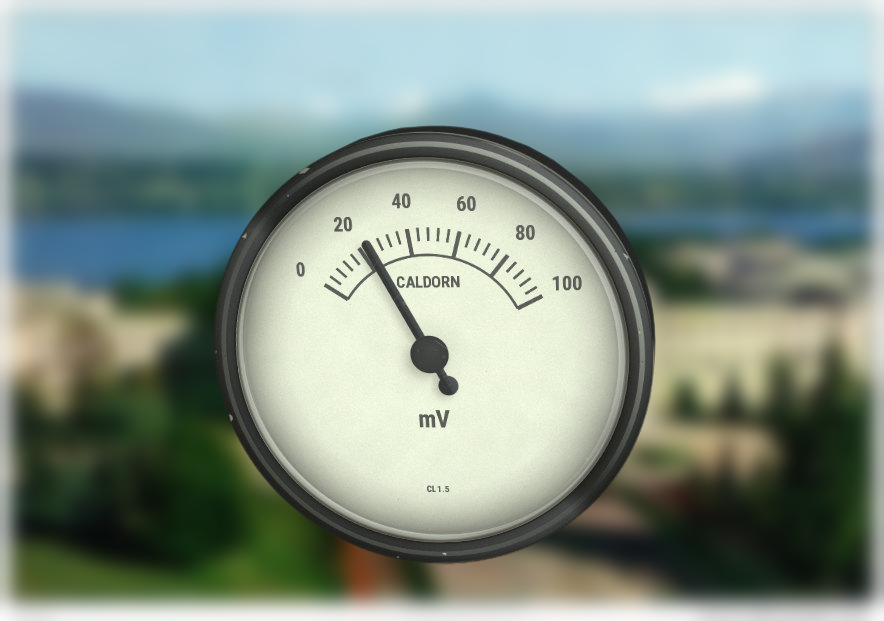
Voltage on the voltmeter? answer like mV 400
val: mV 24
